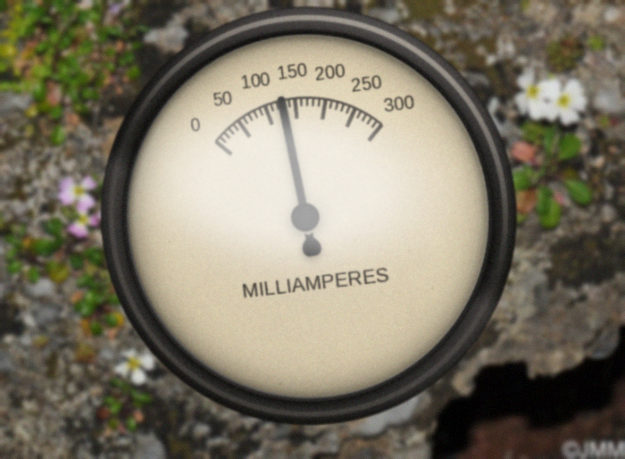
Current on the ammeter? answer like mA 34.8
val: mA 130
